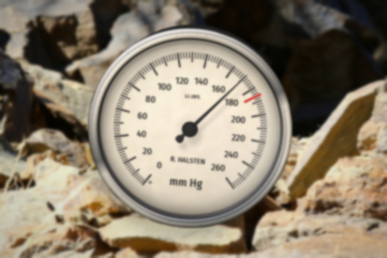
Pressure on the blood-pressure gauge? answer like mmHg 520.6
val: mmHg 170
